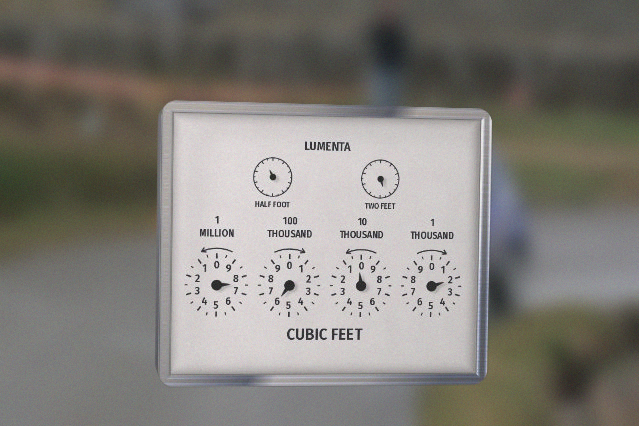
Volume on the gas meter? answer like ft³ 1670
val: ft³ 760200
